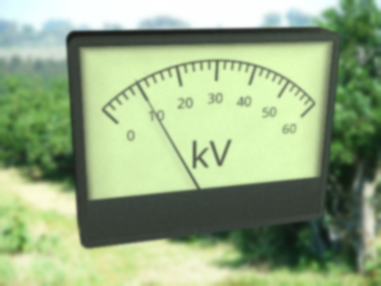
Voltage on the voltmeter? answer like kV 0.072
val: kV 10
